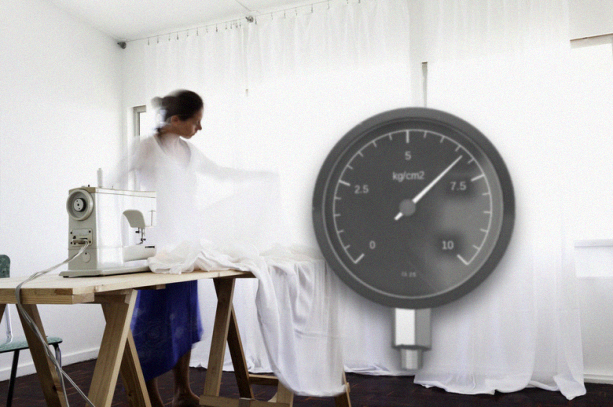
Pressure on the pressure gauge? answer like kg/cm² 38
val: kg/cm² 6.75
